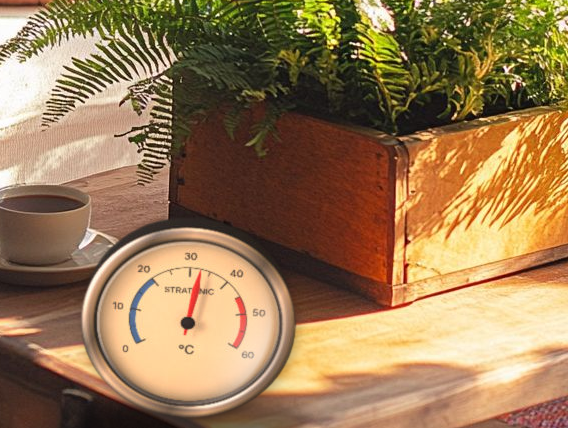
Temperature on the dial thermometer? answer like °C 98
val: °C 32.5
